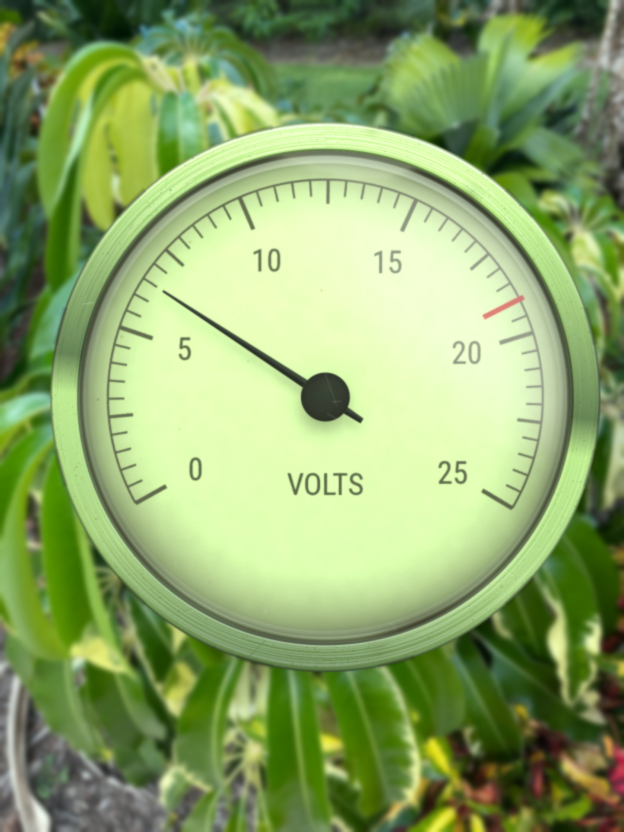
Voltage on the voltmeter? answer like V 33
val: V 6.5
